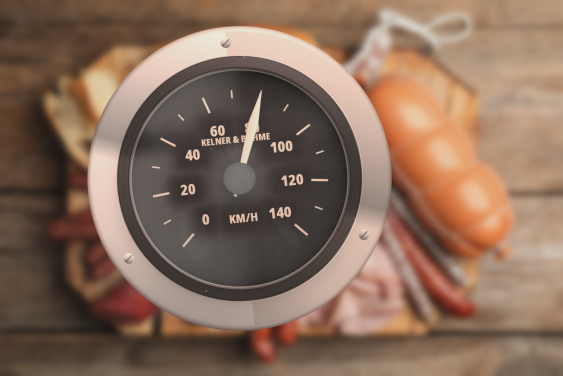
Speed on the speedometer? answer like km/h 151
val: km/h 80
